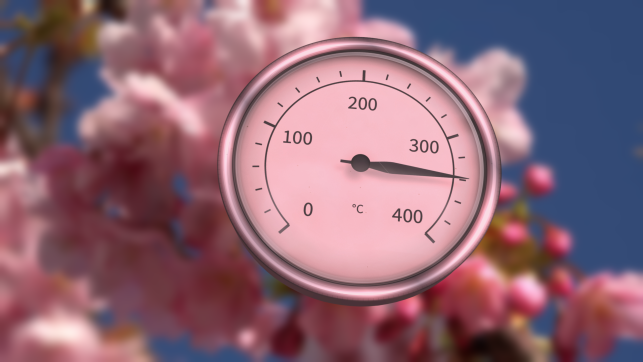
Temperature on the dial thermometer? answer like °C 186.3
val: °C 340
